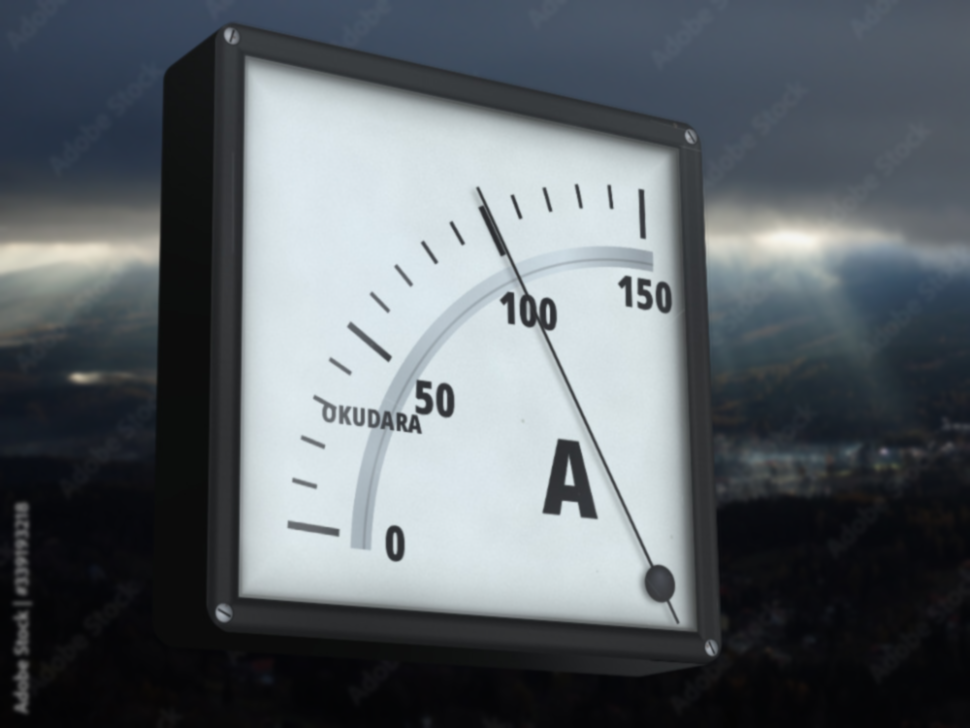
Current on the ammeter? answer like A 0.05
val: A 100
